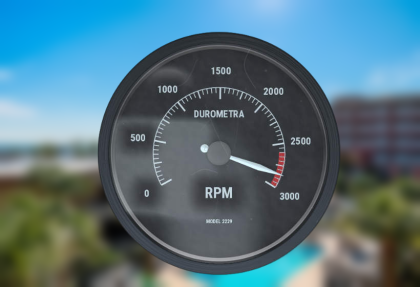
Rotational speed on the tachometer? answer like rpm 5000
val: rpm 2850
